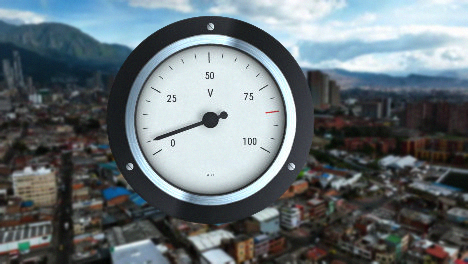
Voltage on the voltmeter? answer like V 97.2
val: V 5
